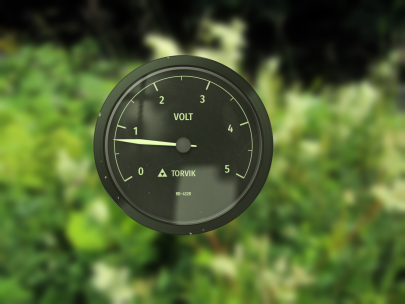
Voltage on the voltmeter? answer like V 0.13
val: V 0.75
